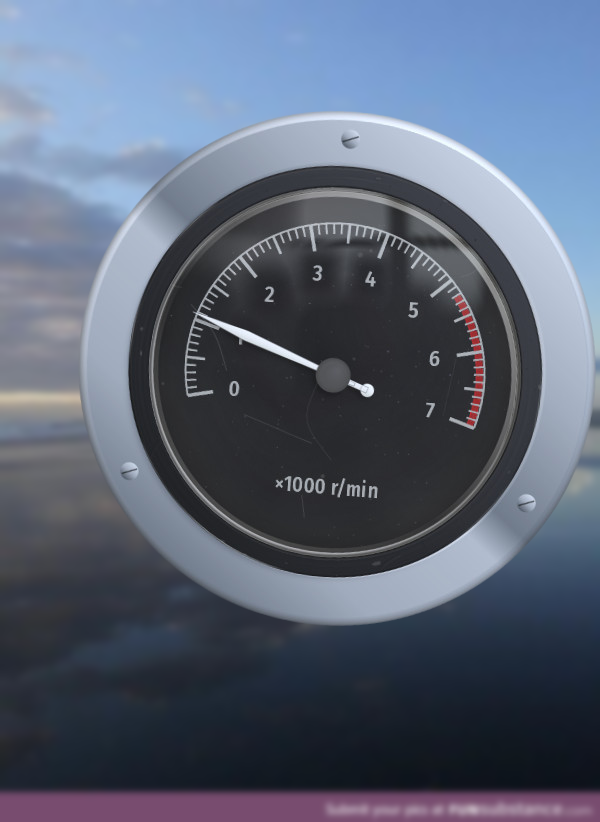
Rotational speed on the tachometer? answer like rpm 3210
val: rpm 1100
